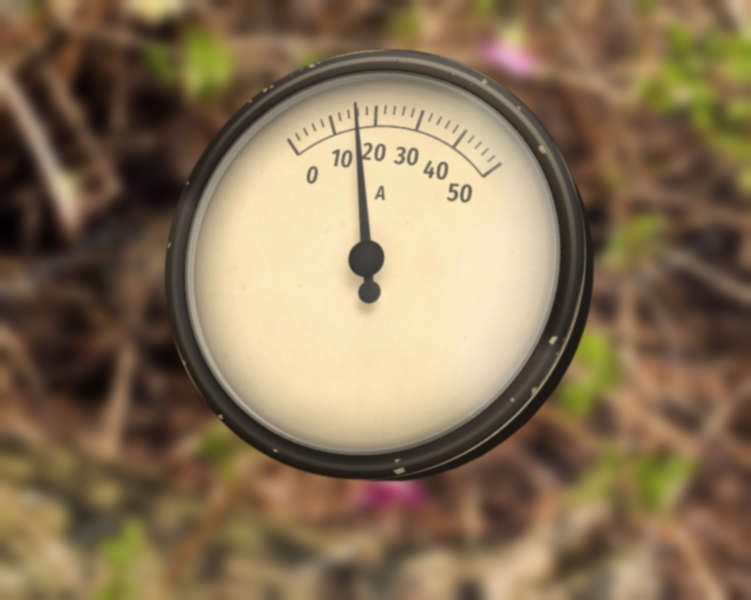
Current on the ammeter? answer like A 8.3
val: A 16
